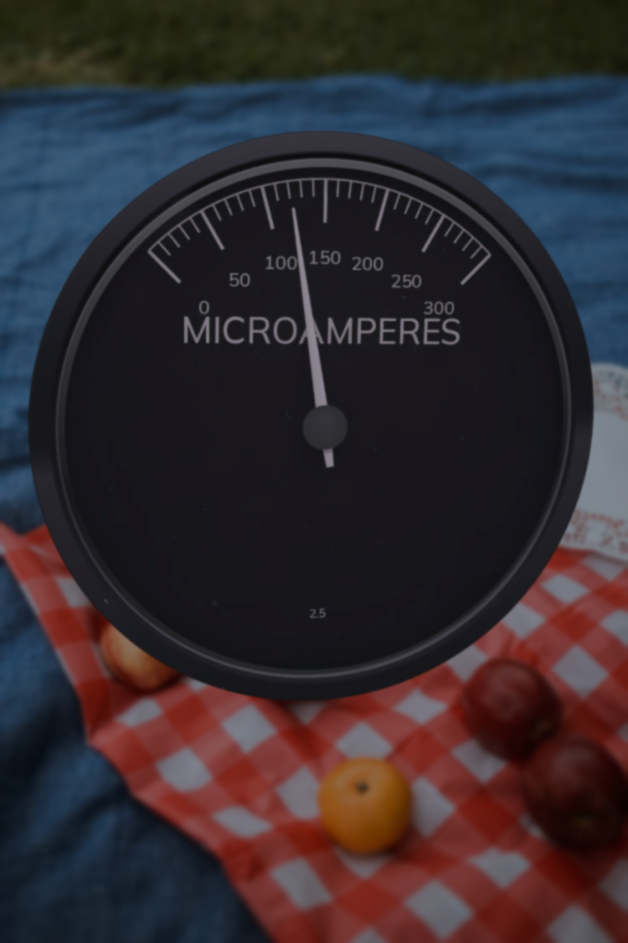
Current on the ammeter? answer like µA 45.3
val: µA 120
